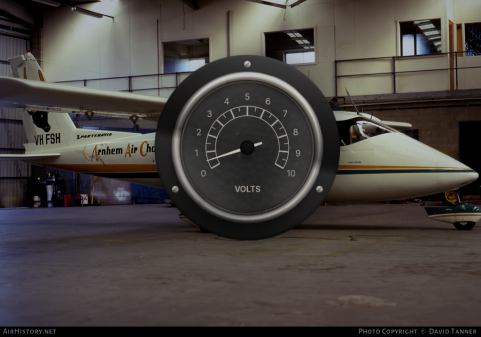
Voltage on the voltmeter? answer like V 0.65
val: V 0.5
